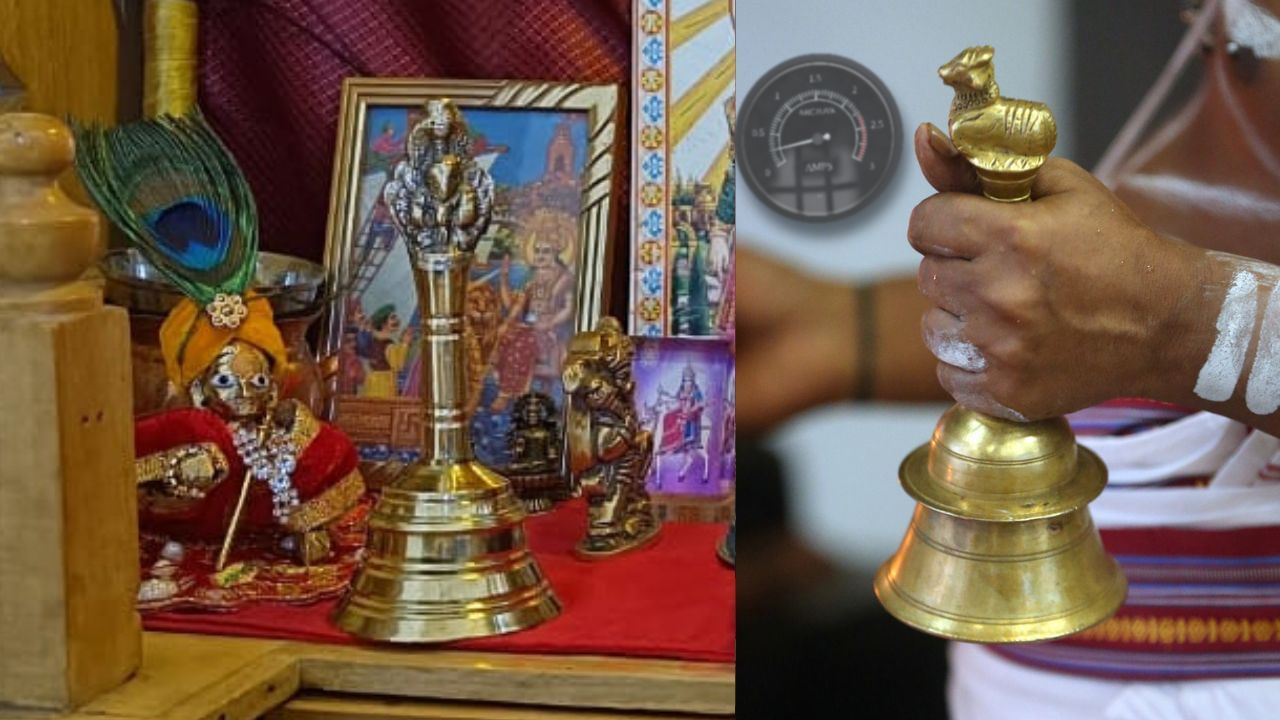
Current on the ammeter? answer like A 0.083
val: A 0.25
